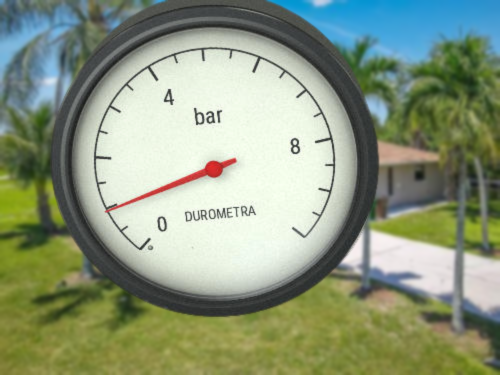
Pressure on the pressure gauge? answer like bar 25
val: bar 1
